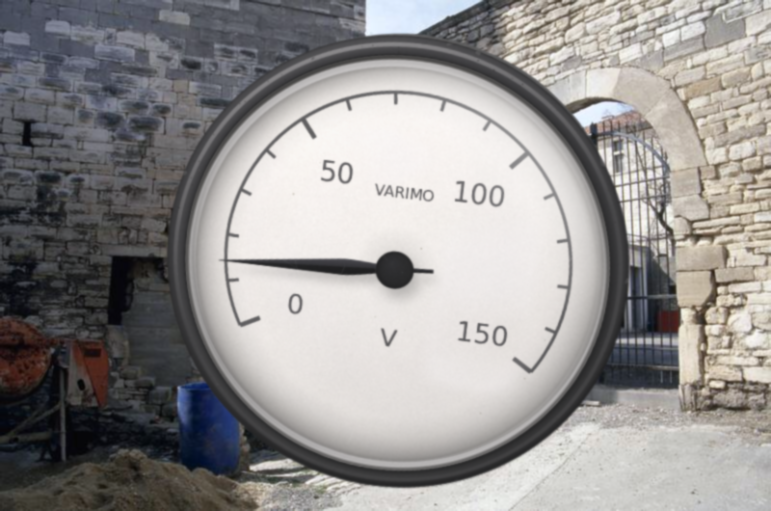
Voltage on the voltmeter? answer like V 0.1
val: V 15
